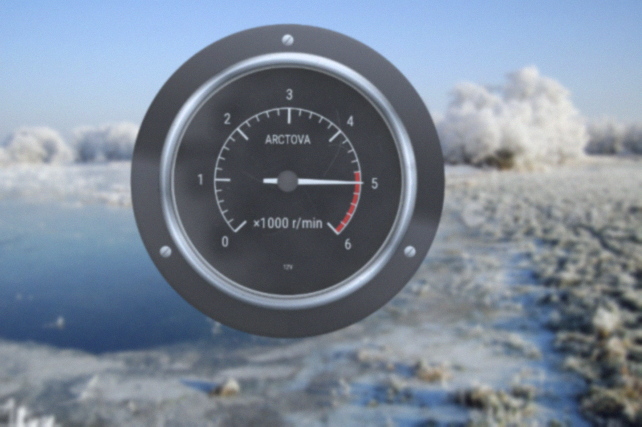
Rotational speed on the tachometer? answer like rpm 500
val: rpm 5000
